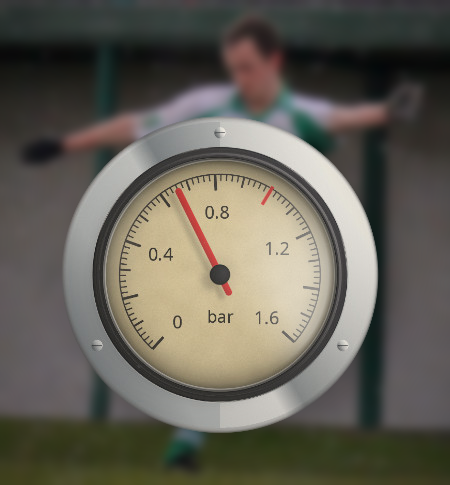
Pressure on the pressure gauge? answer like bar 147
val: bar 0.66
